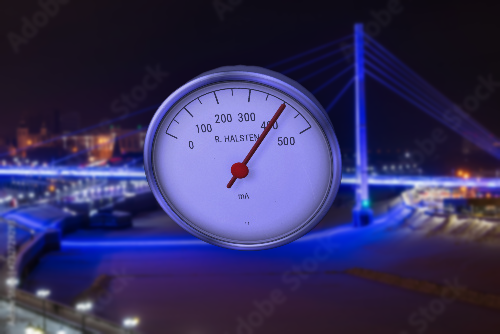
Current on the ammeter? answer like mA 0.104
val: mA 400
